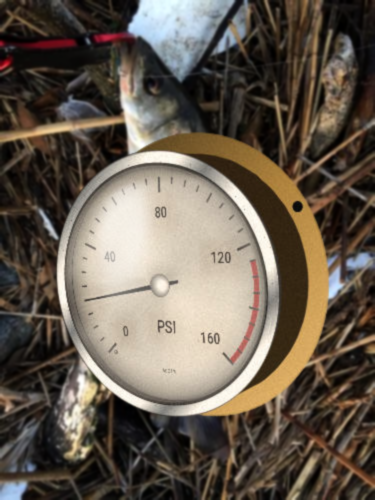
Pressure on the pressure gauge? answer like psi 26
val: psi 20
